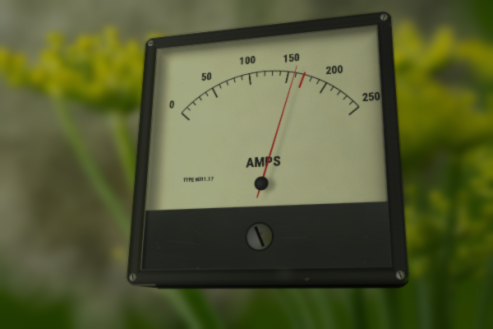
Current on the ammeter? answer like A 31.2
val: A 160
